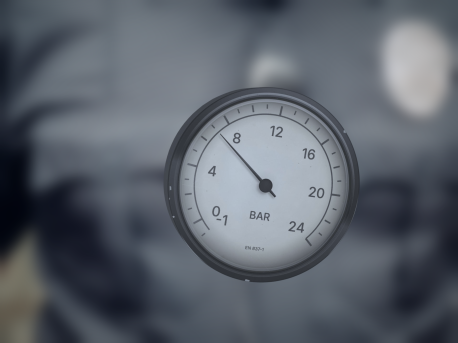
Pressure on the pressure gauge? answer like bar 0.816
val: bar 7
